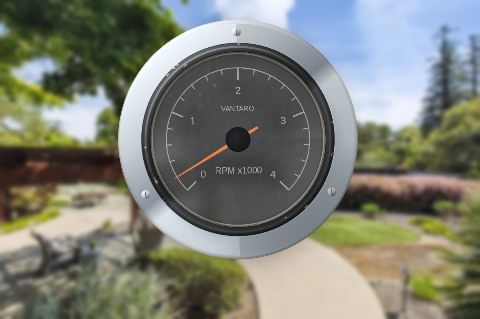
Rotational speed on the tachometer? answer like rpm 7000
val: rpm 200
